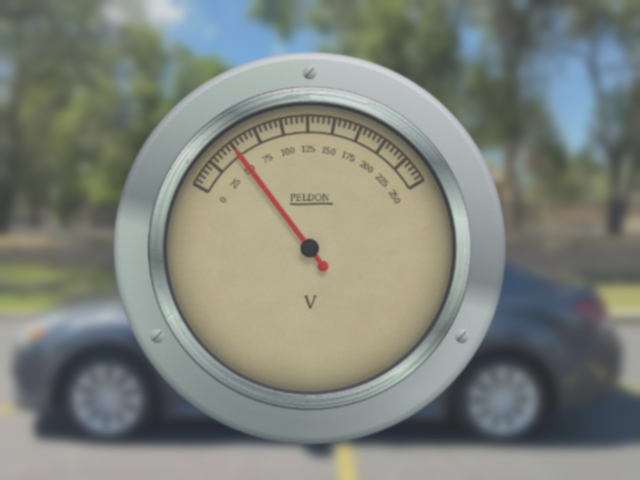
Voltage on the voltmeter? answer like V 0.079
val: V 50
